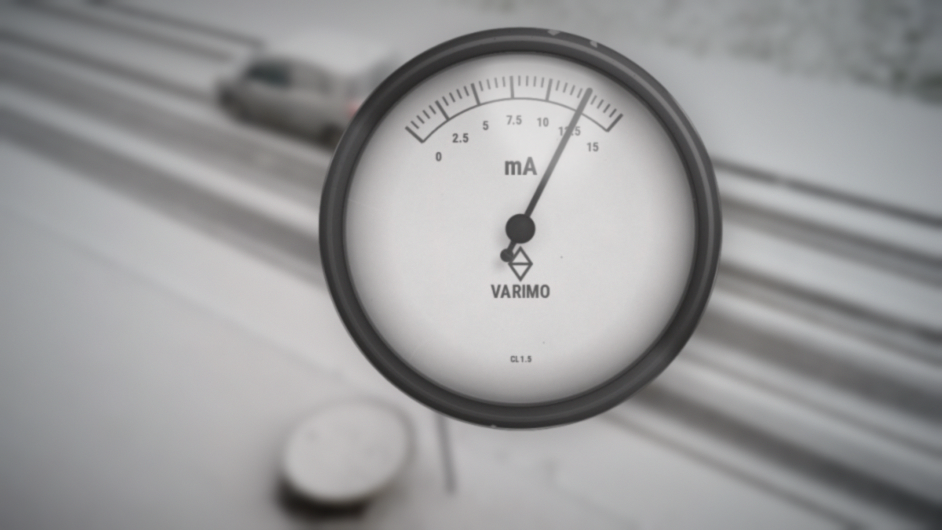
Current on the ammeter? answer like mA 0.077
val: mA 12.5
